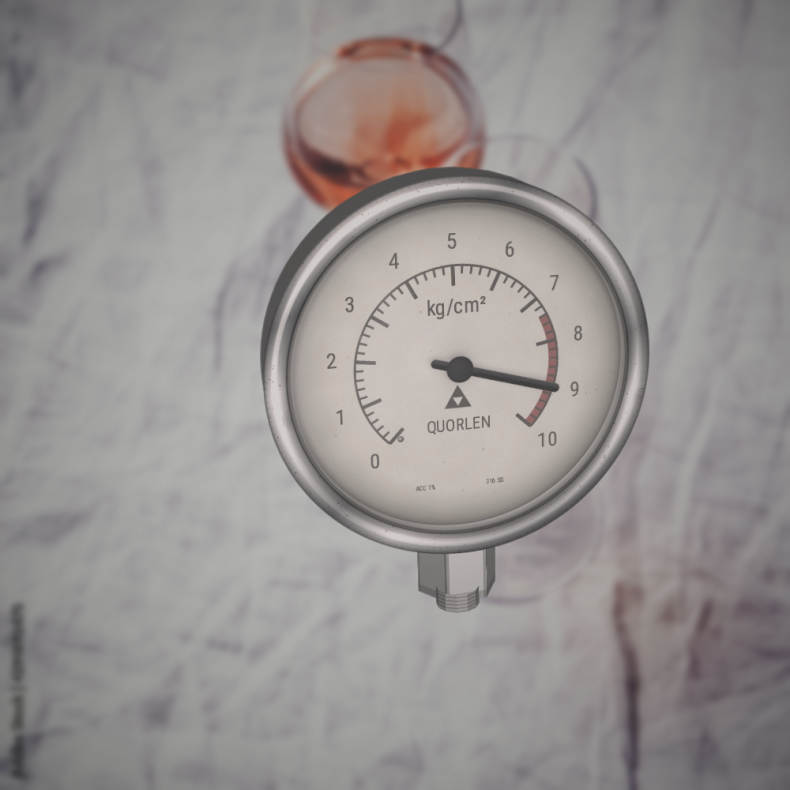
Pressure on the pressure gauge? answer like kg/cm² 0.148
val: kg/cm² 9
